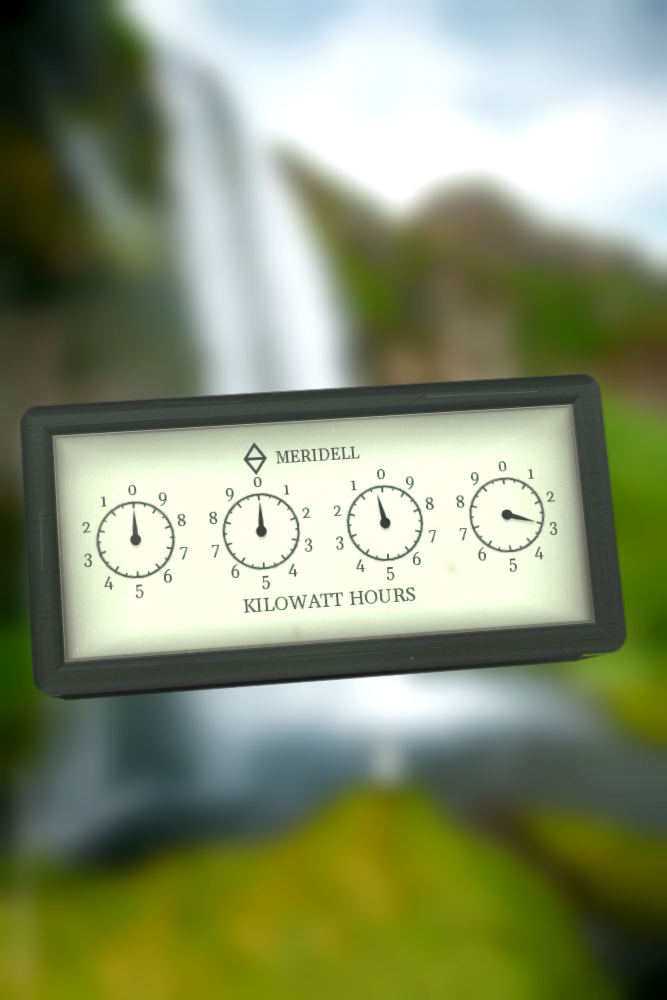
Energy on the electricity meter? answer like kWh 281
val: kWh 3
